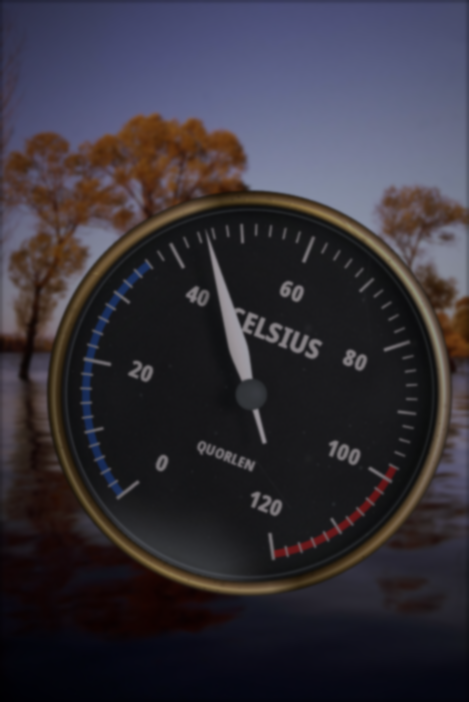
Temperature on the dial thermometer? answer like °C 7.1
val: °C 45
